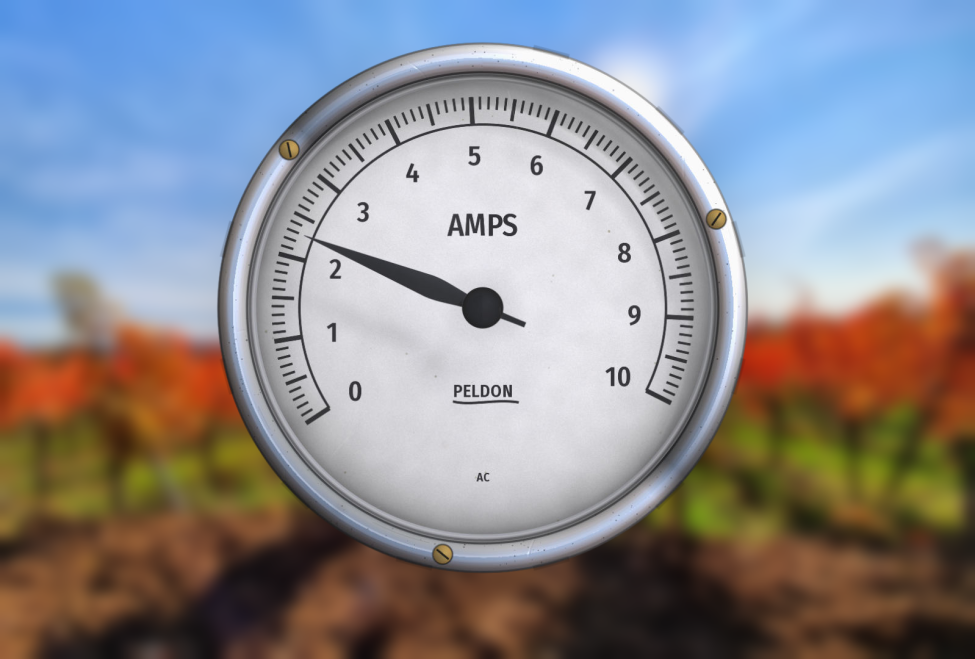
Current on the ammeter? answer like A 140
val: A 2.3
